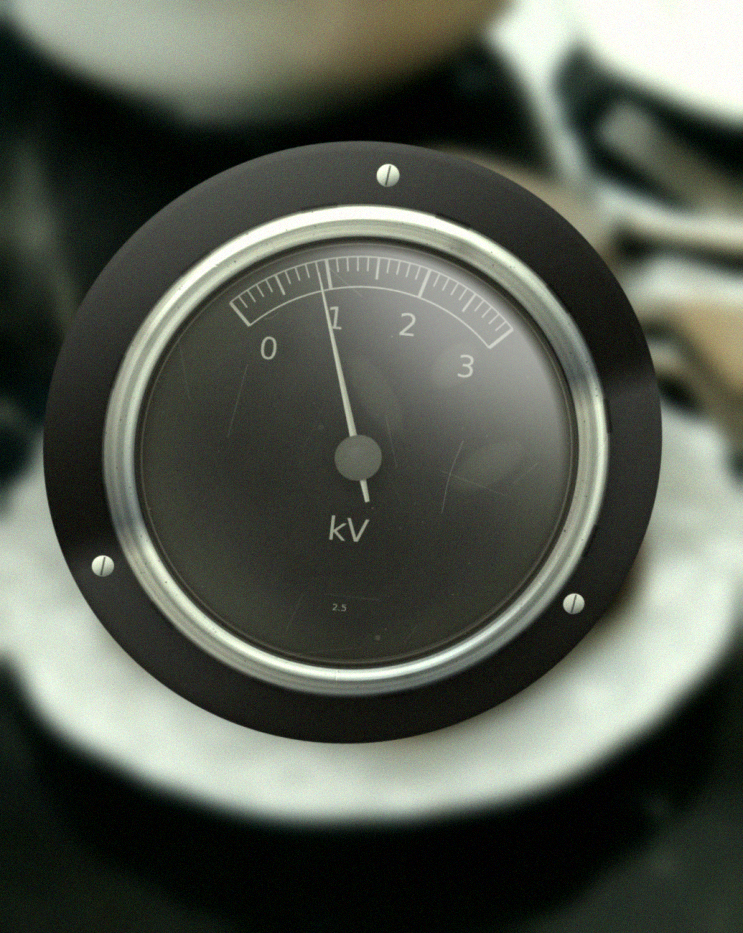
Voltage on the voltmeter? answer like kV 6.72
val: kV 0.9
